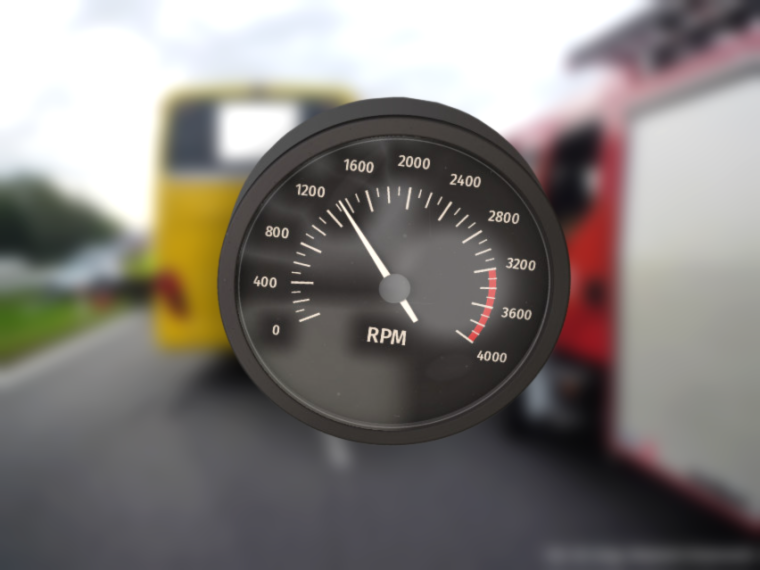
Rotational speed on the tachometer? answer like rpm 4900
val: rpm 1350
